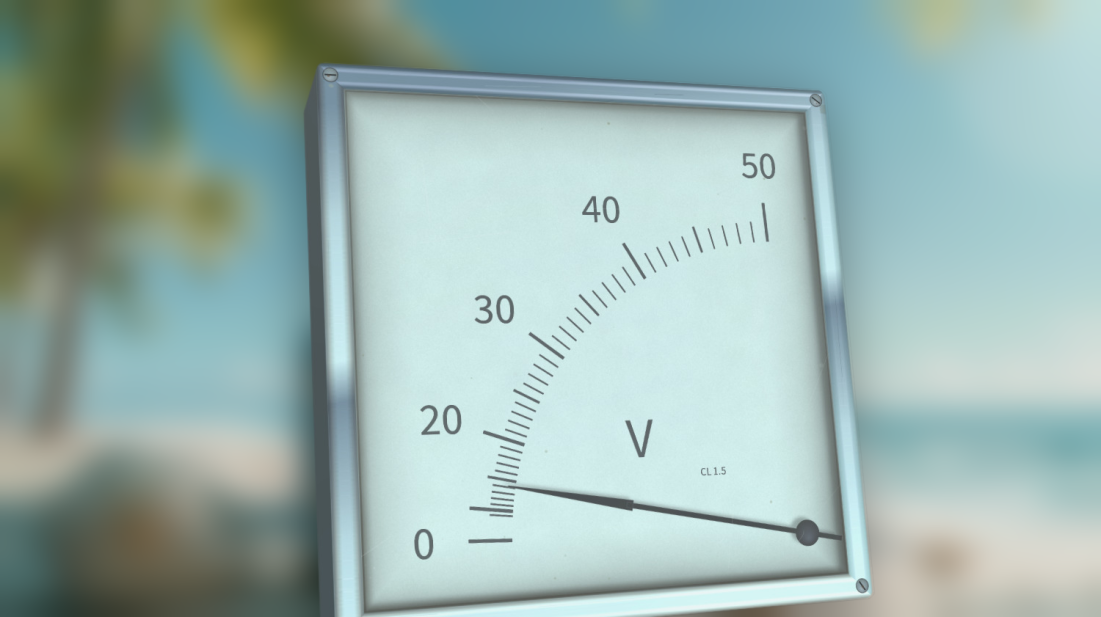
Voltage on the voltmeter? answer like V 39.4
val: V 14
